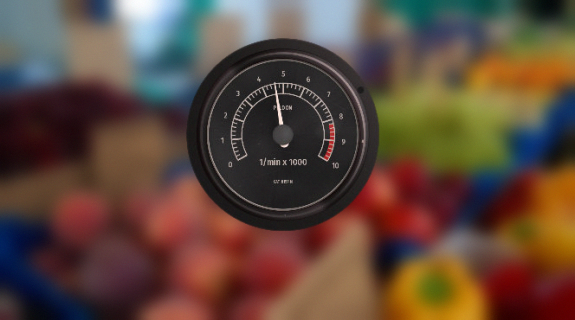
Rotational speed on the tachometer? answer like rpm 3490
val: rpm 4600
